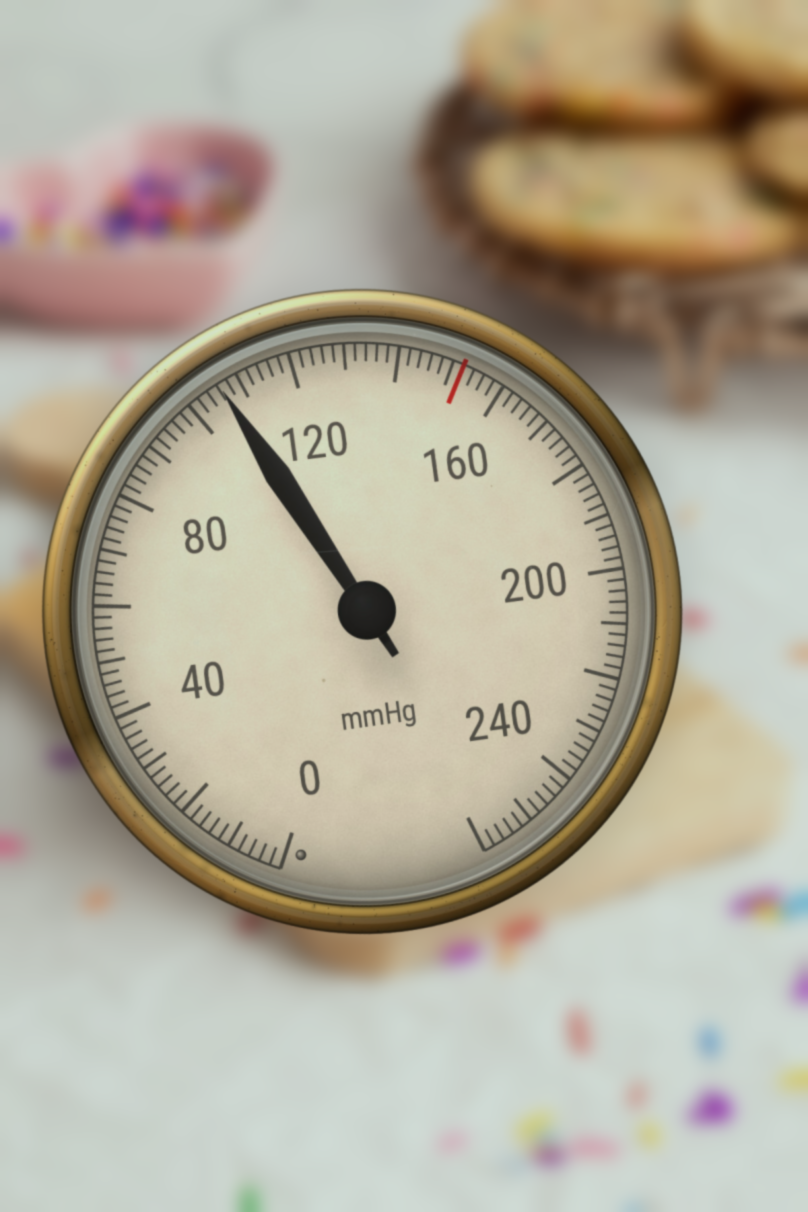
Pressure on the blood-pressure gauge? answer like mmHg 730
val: mmHg 106
